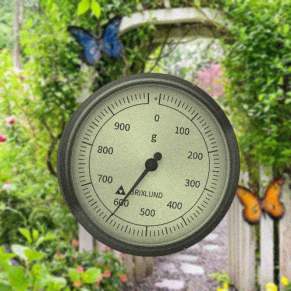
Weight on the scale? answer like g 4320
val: g 600
